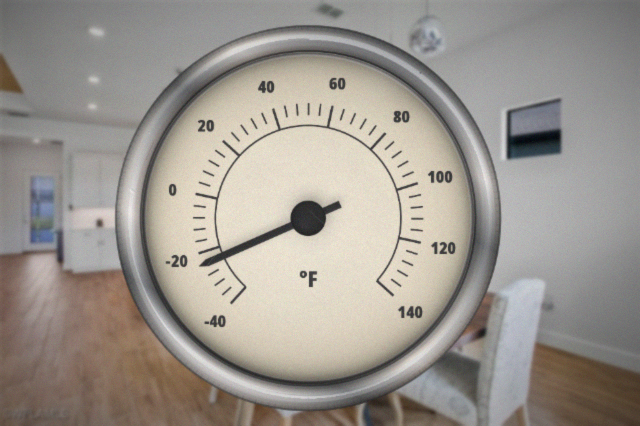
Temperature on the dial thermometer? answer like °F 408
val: °F -24
